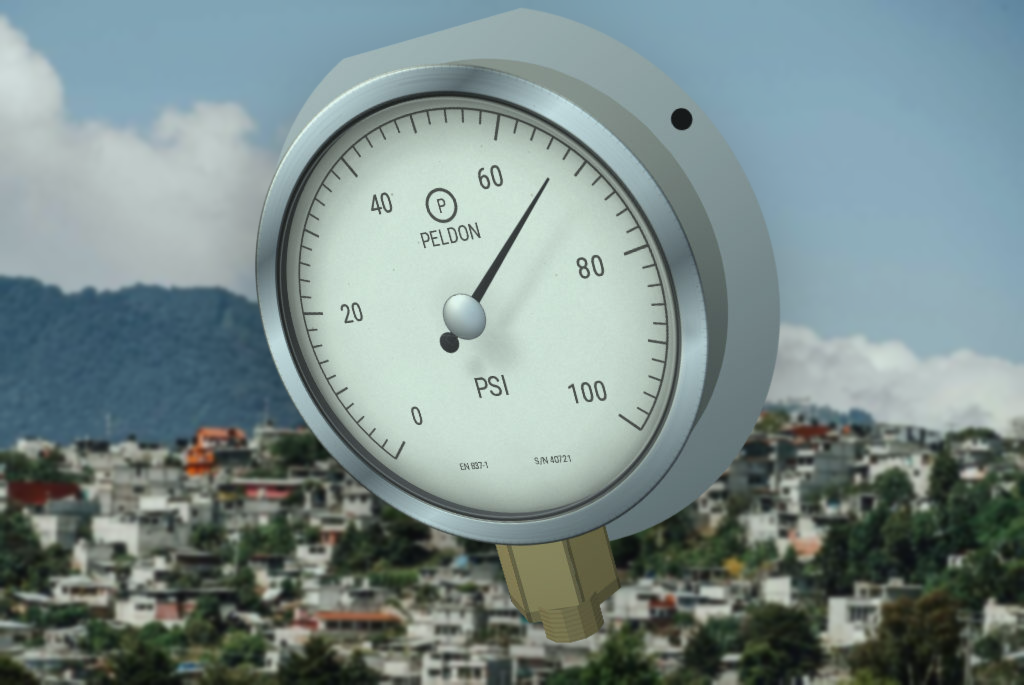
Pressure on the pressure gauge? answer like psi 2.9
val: psi 68
